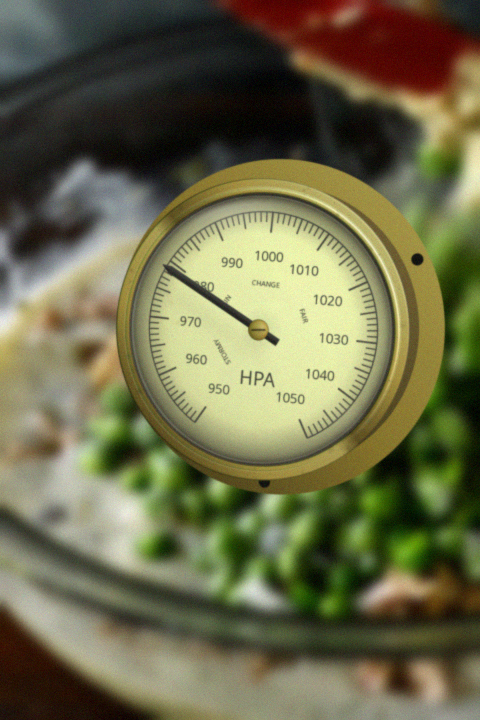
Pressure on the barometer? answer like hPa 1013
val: hPa 979
